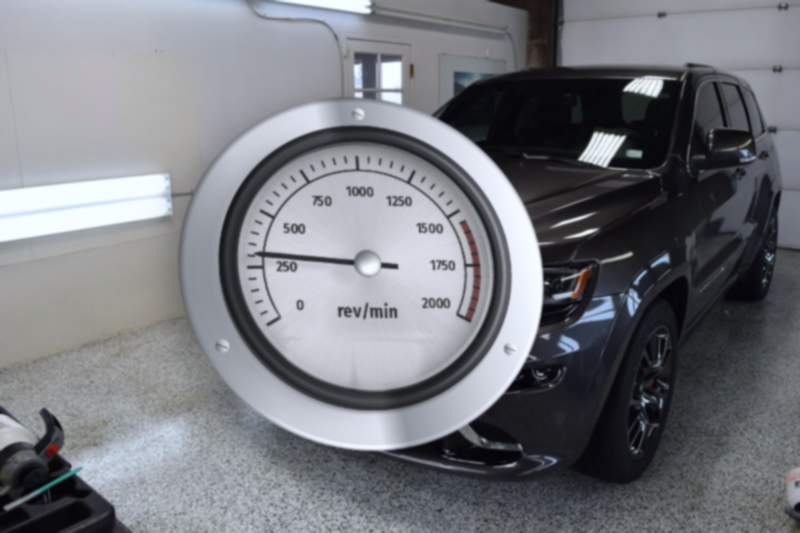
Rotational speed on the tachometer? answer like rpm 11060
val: rpm 300
